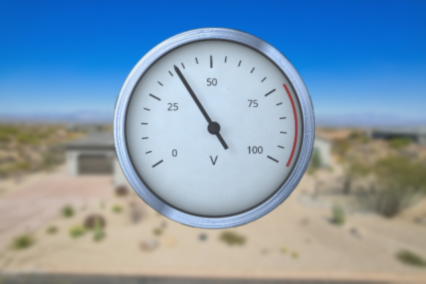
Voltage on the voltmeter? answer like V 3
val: V 37.5
